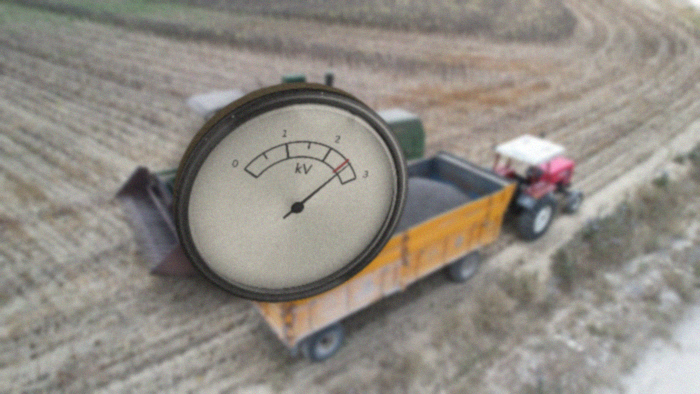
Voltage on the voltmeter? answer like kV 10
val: kV 2.5
